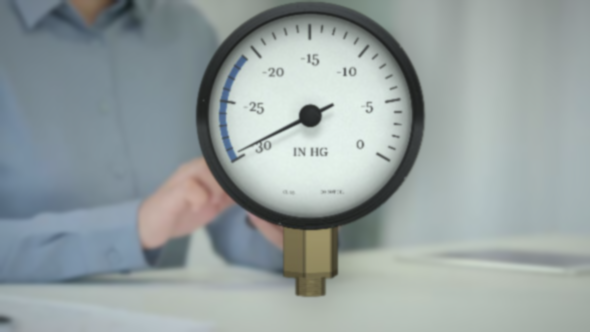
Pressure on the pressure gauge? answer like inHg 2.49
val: inHg -29.5
